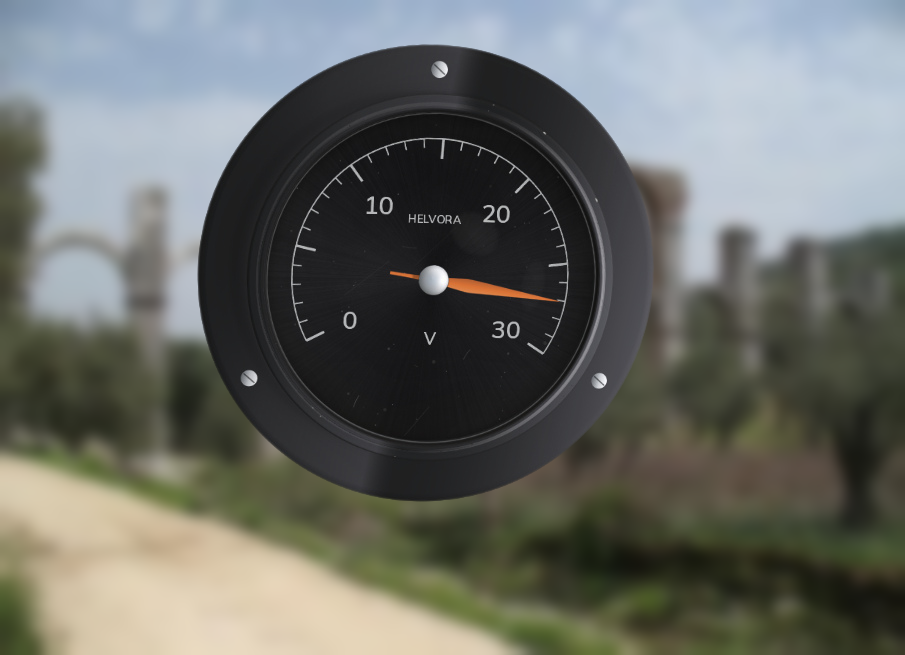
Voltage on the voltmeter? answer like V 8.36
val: V 27
